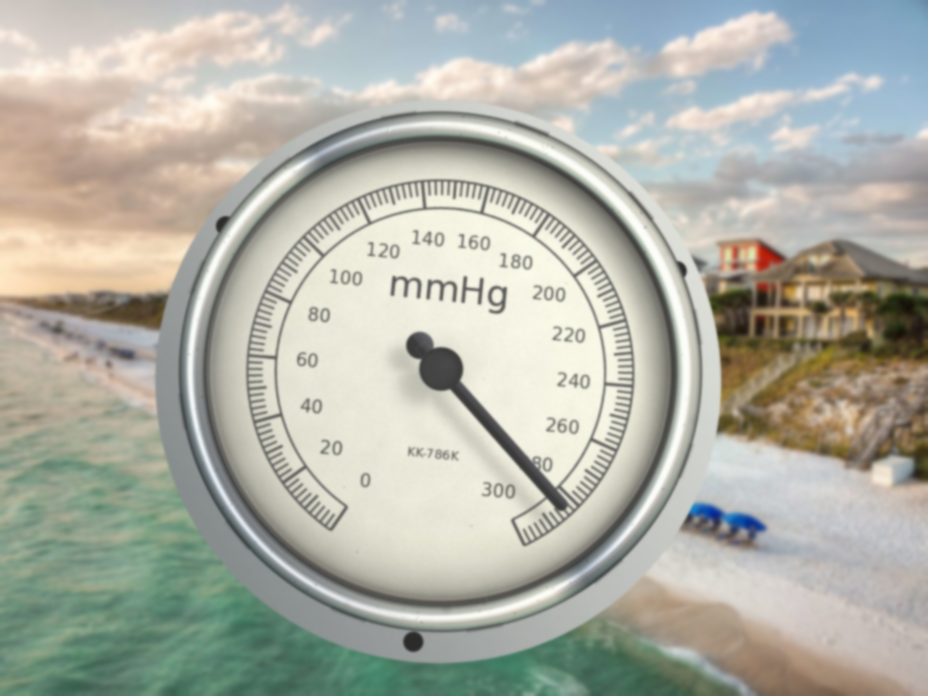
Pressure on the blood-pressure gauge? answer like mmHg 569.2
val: mmHg 284
